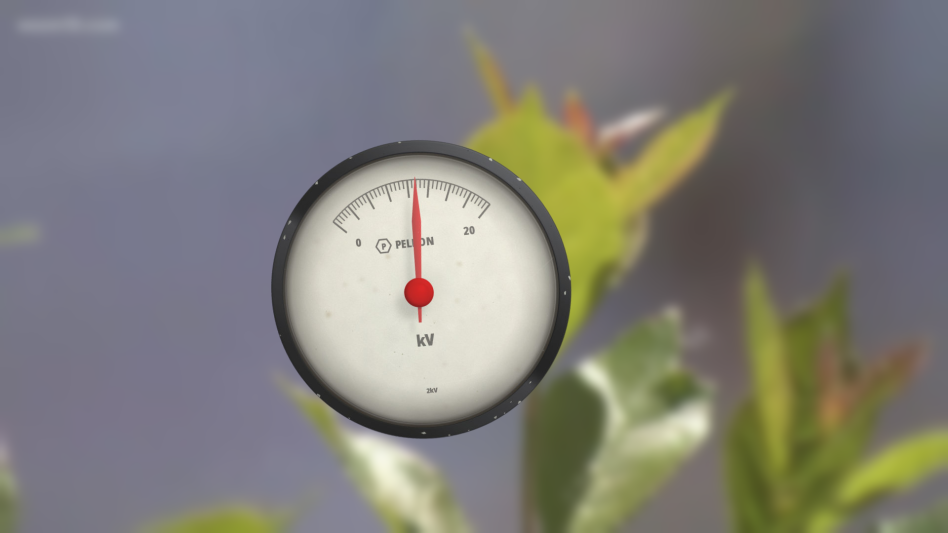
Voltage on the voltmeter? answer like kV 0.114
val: kV 11
